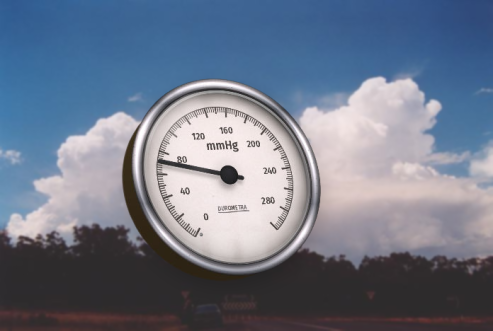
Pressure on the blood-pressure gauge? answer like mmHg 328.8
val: mmHg 70
